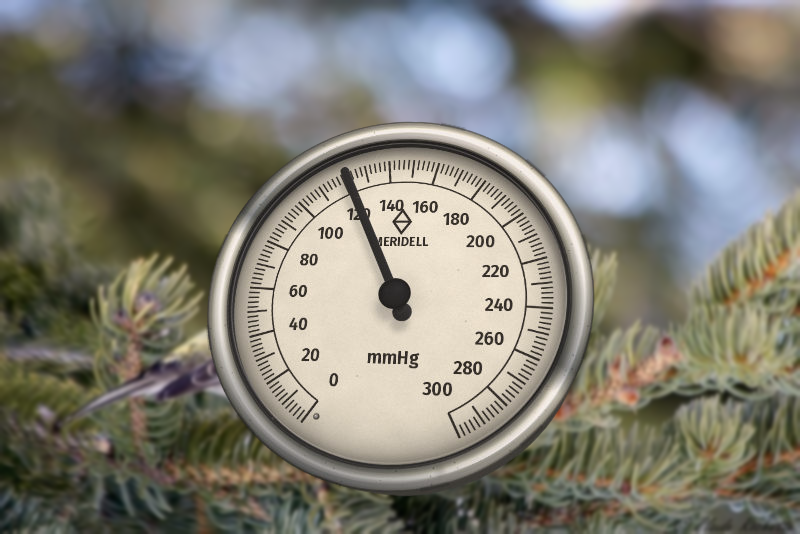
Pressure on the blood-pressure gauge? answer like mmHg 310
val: mmHg 122
